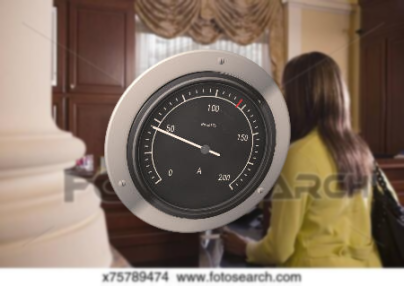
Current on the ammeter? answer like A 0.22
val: A 45
